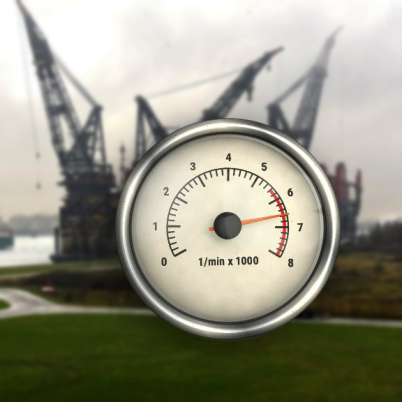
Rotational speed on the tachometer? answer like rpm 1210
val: rpm 6600
